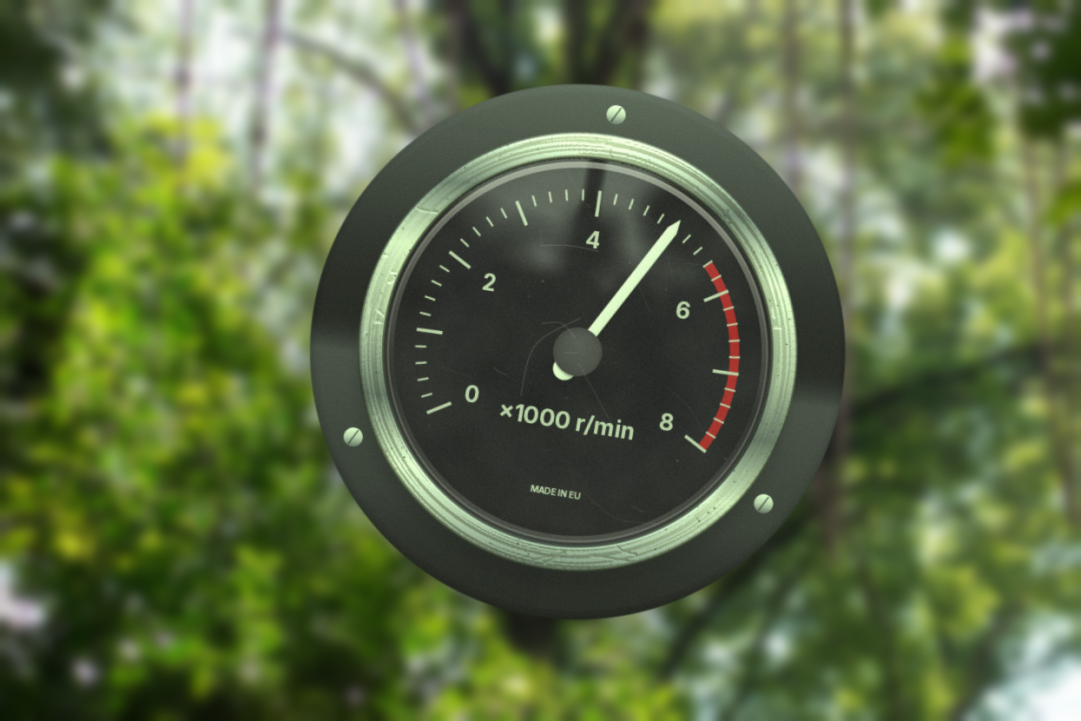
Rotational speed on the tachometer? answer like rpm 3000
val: rpm 5000
